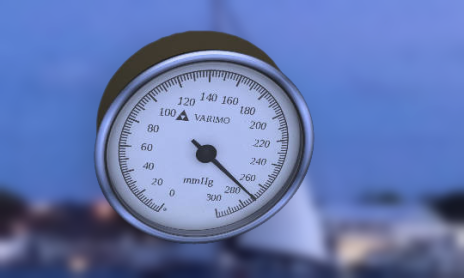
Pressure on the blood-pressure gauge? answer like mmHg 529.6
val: mmHg 270
